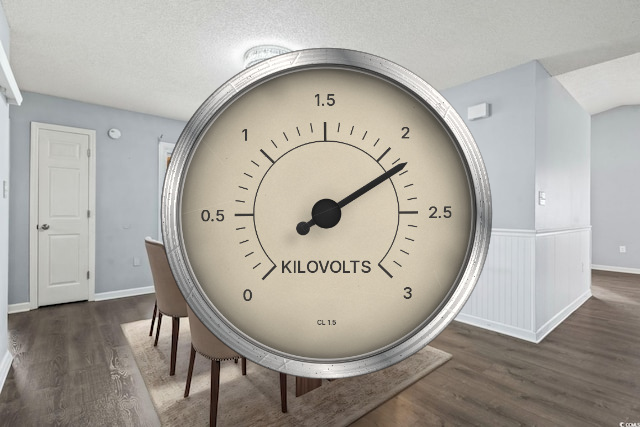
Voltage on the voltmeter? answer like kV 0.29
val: kV 2.15
